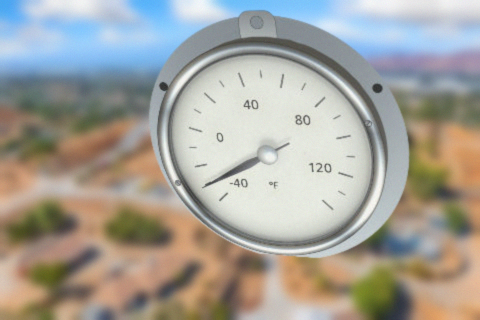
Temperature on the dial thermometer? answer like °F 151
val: °F -30
